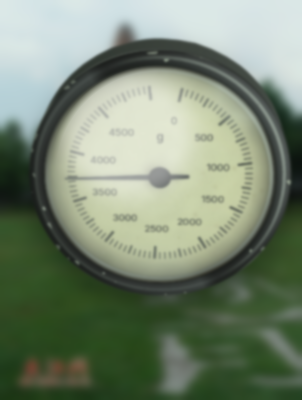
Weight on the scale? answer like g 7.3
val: g 3750
